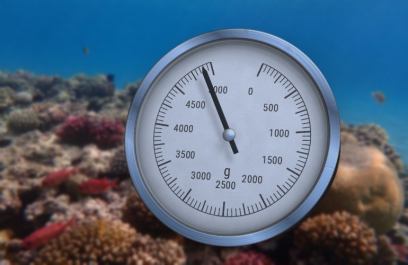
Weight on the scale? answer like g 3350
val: g 4900
